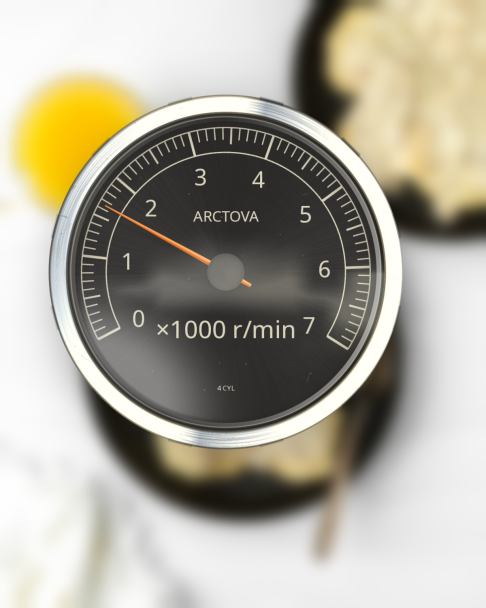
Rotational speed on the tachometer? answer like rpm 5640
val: rpm 1650
